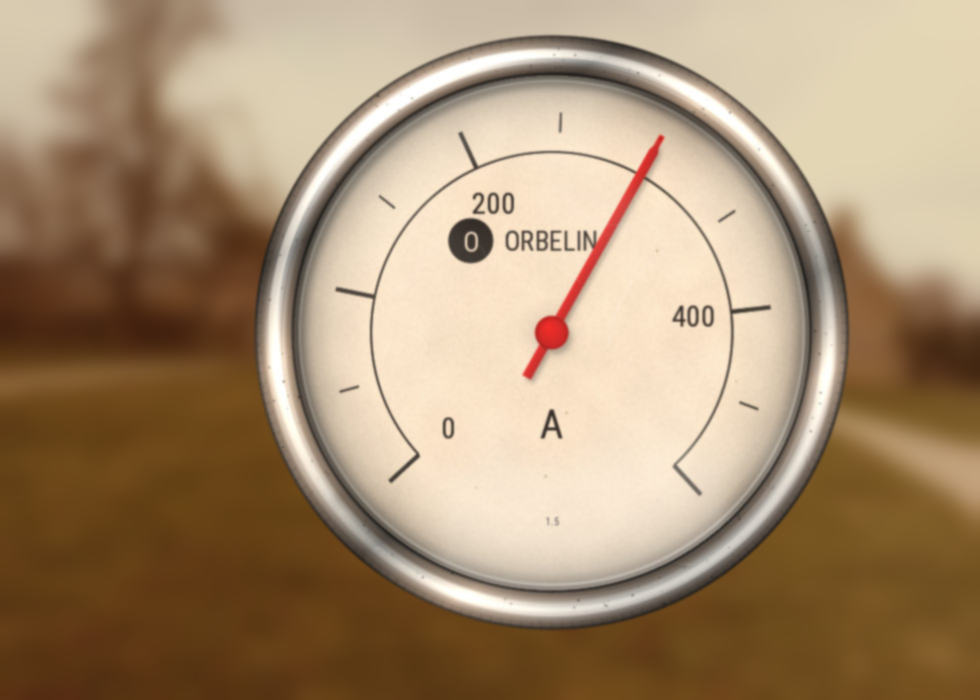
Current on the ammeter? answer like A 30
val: A 300
